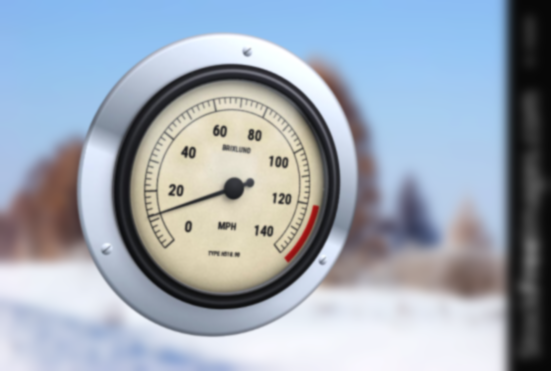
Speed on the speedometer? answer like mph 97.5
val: mph 12
